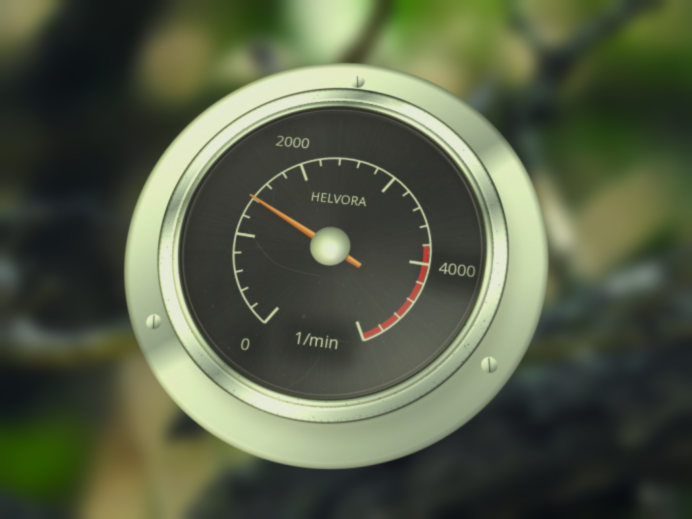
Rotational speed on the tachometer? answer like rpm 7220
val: rpm 1400
